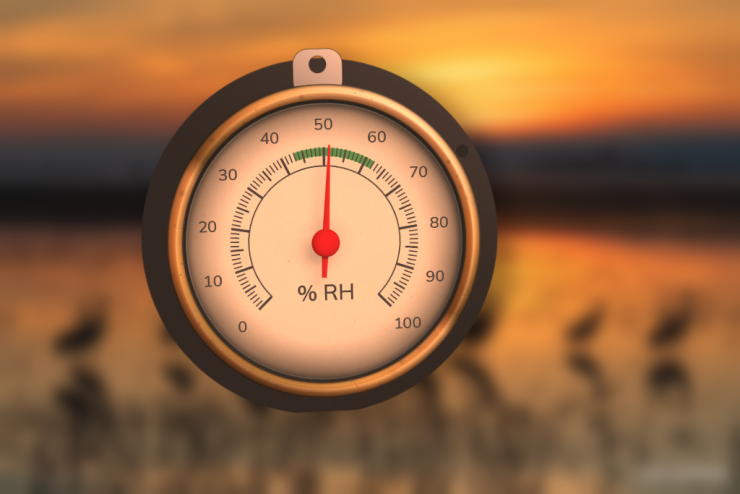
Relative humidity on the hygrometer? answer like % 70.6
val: % 51
